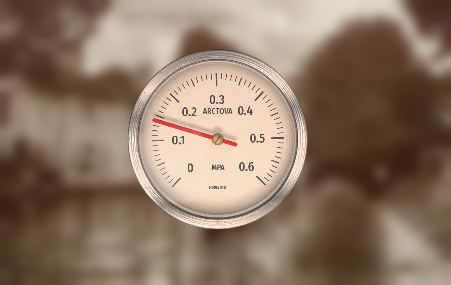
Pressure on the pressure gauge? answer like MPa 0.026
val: MPa 0.14
